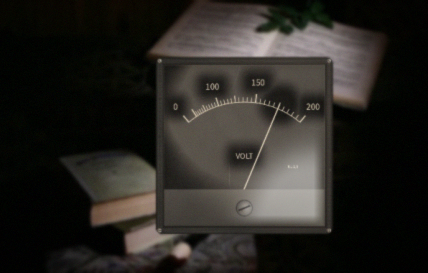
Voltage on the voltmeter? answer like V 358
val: V 175
